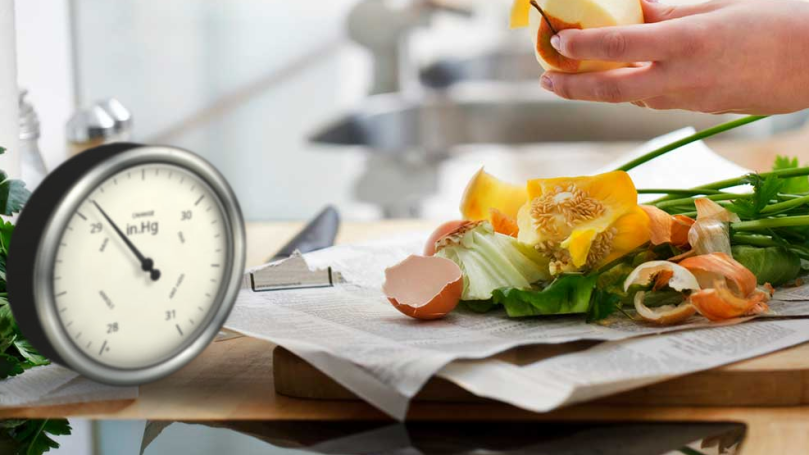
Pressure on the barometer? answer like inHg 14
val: inHg 29.1
